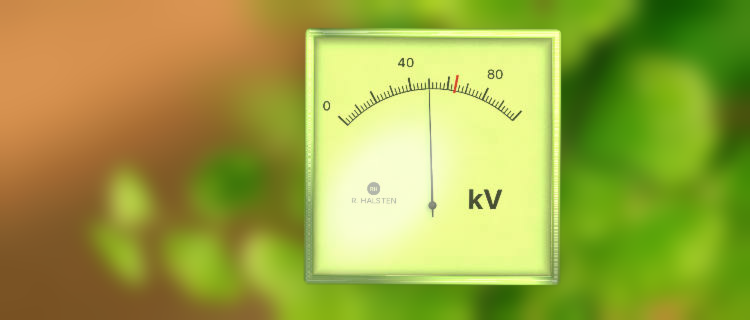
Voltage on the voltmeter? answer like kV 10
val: kV 50
